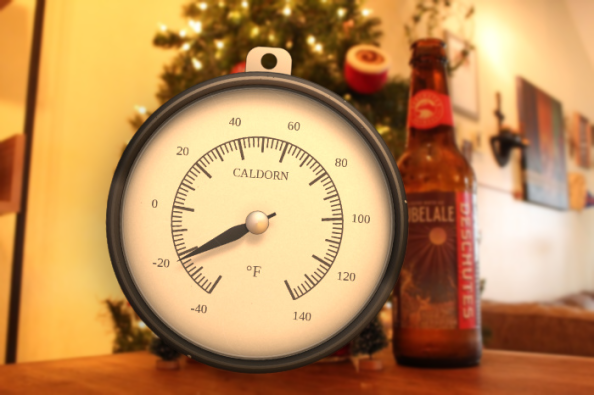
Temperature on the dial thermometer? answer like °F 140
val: °F -22
